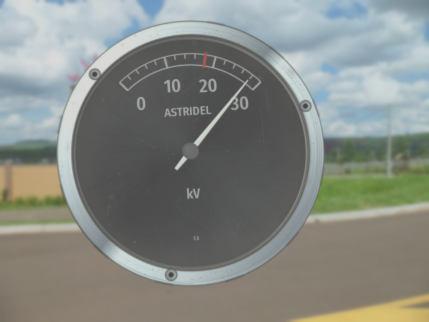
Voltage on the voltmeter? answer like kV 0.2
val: kV 28
